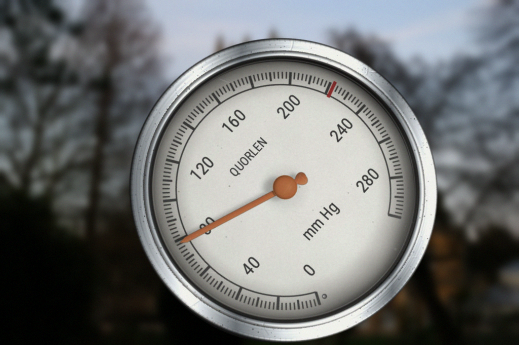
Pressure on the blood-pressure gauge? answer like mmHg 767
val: mmHg 78
